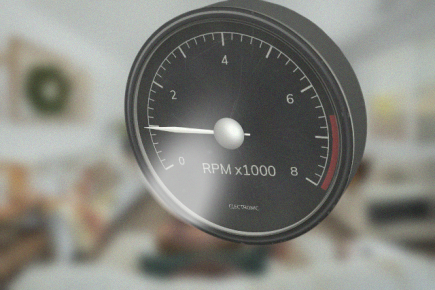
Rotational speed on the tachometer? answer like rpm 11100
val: rpm 1000
